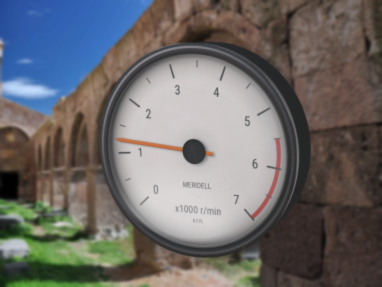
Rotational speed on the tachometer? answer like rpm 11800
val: rpm 1250
